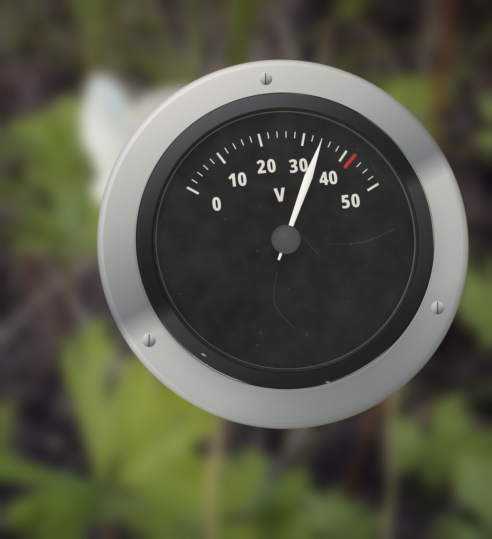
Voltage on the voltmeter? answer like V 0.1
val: V 34
